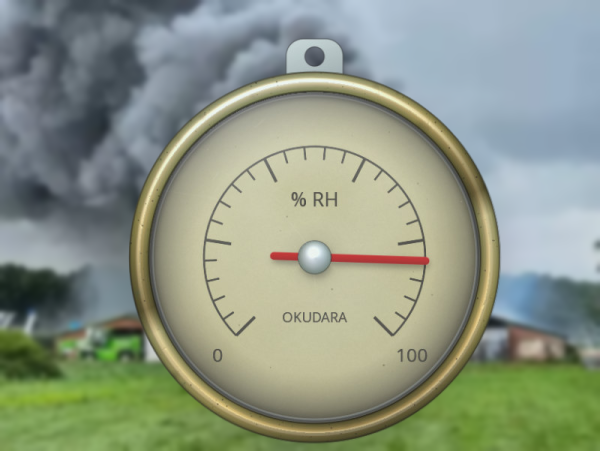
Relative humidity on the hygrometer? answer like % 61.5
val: % 84
